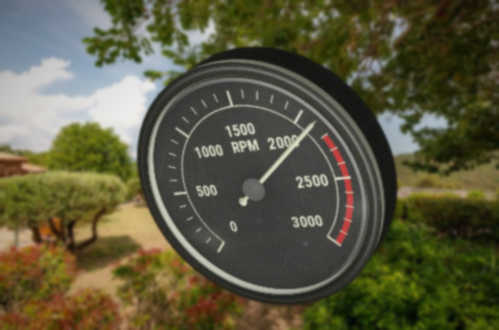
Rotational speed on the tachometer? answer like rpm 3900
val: rpm 2100
